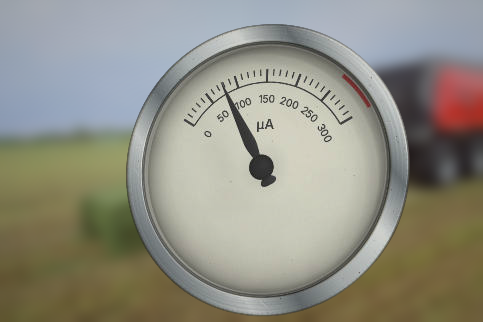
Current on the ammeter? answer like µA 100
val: µA 80
